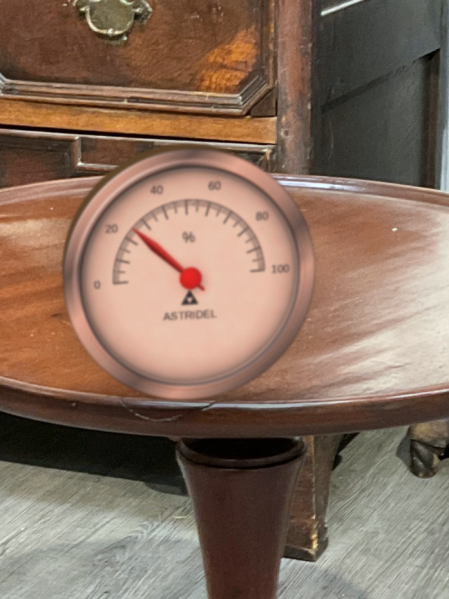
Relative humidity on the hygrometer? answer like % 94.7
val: % 25
